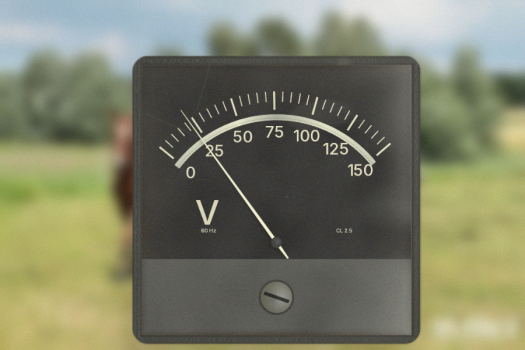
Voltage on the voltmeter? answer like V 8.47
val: V 22.5
